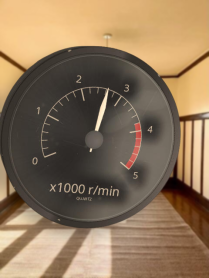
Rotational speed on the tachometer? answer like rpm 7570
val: rpm 2600
